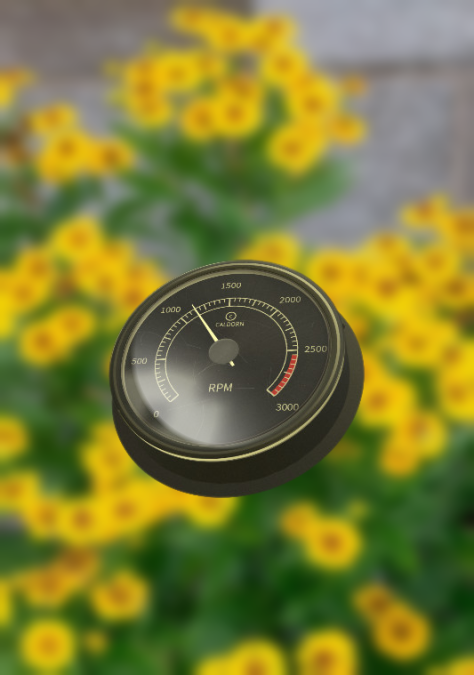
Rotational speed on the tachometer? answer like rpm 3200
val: rpm 1150
